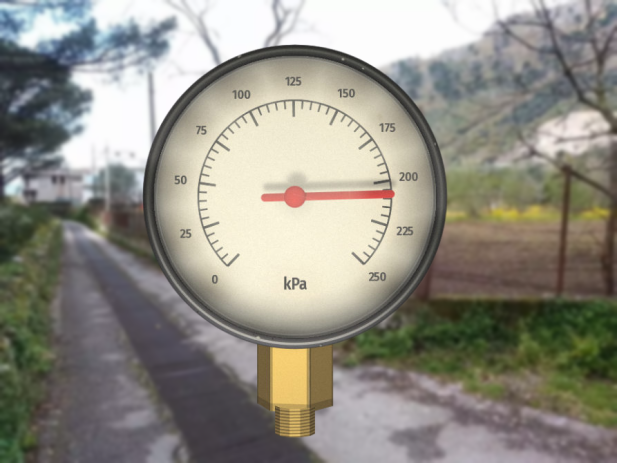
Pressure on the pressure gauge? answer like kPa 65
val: kPa 207.5
